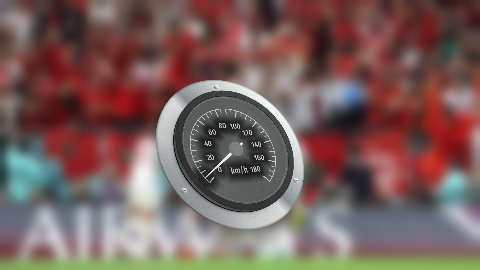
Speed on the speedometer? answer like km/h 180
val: km/h 5
